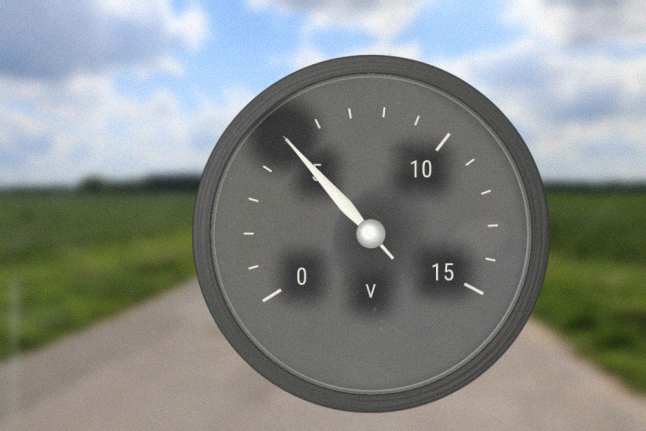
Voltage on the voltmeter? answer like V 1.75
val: V 5
